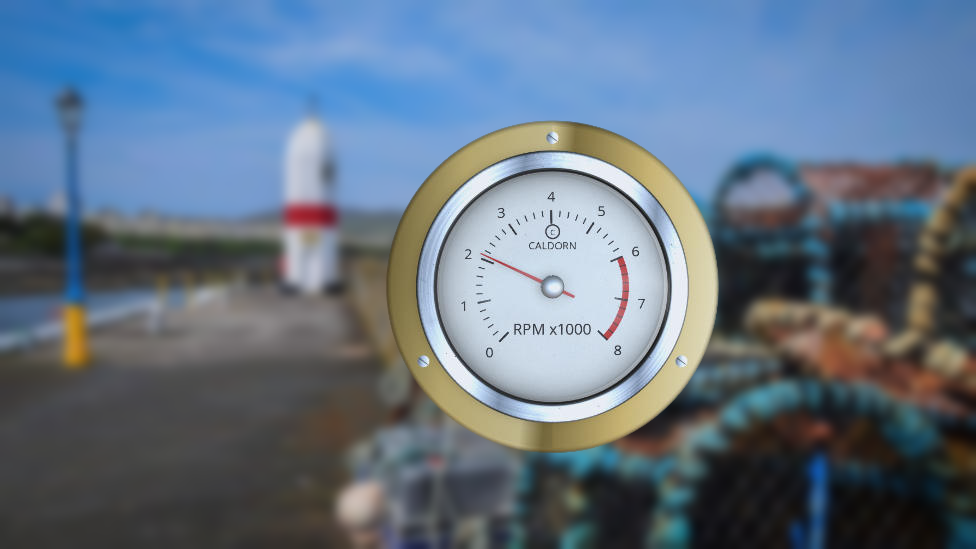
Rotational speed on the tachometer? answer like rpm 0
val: rpm 2100
